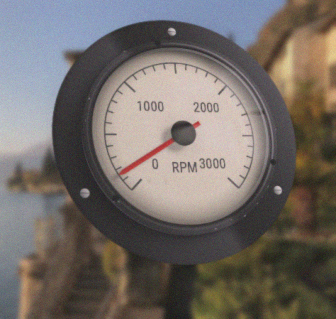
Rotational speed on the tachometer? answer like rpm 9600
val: rpm 150
